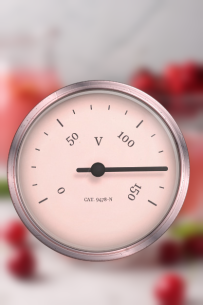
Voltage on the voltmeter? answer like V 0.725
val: V 130
